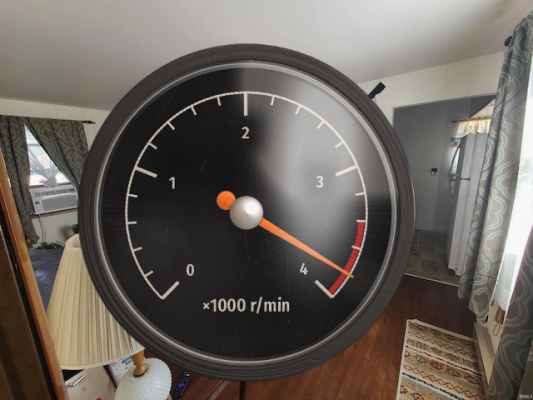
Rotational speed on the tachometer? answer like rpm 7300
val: rpm 3800
